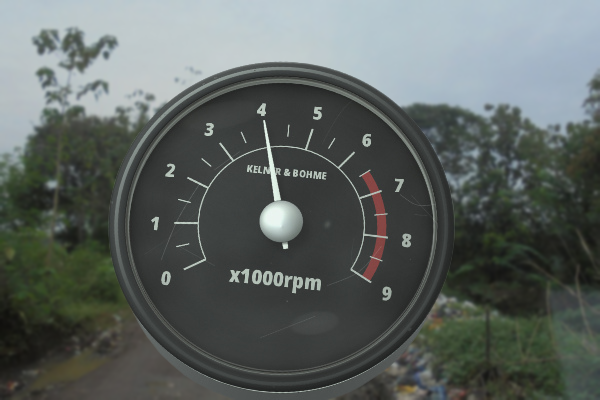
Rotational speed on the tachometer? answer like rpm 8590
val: rpm 4000
